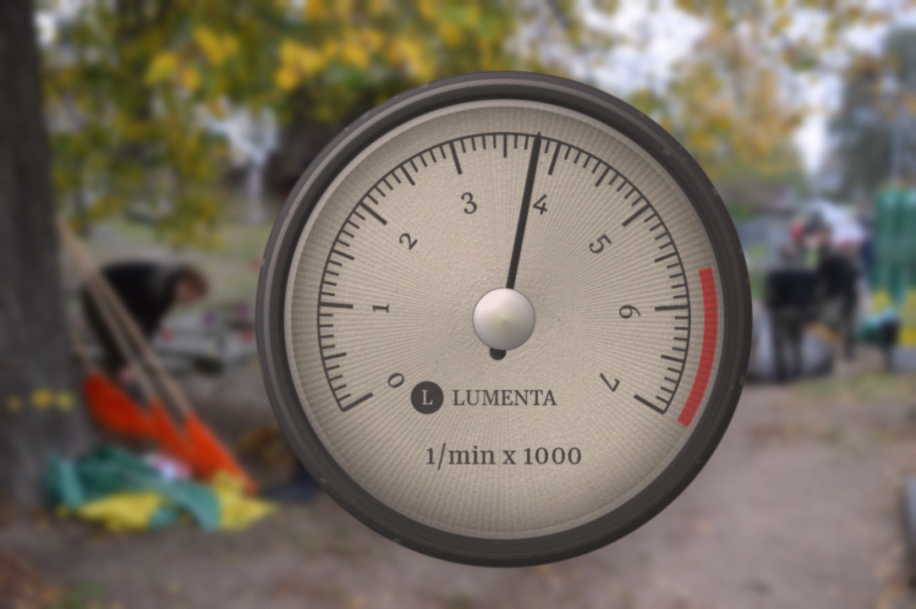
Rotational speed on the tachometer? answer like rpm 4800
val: rpm 3800
